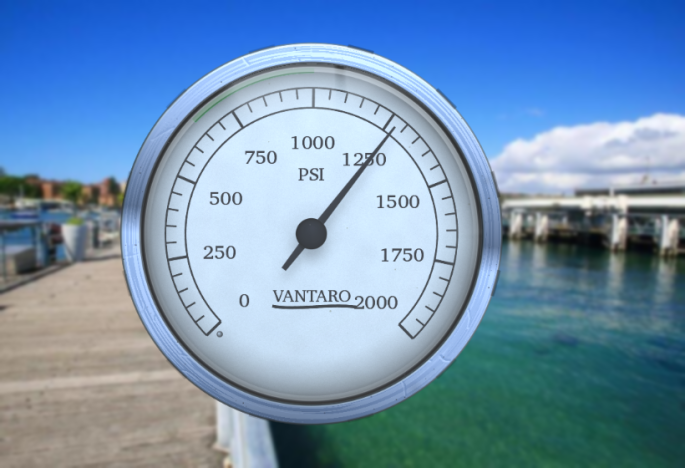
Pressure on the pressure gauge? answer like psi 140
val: psi 1275
